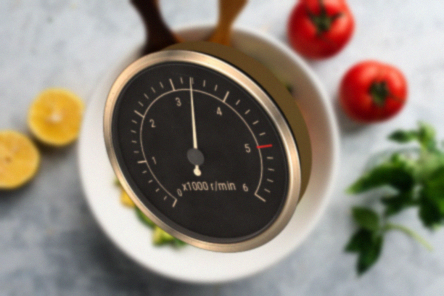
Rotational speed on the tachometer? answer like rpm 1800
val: rpm 3400
